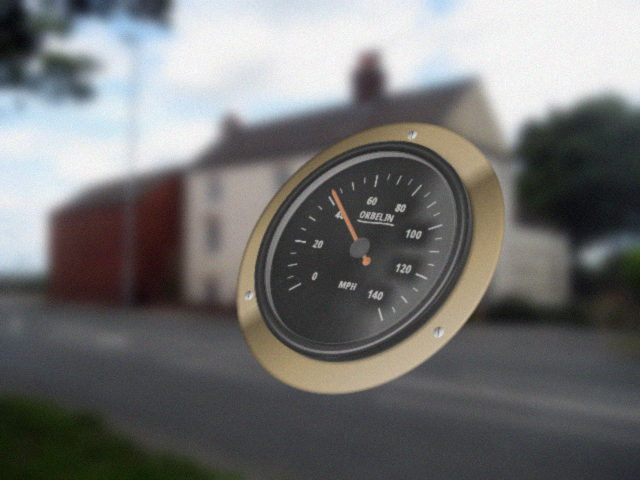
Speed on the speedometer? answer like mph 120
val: mph 42.5
